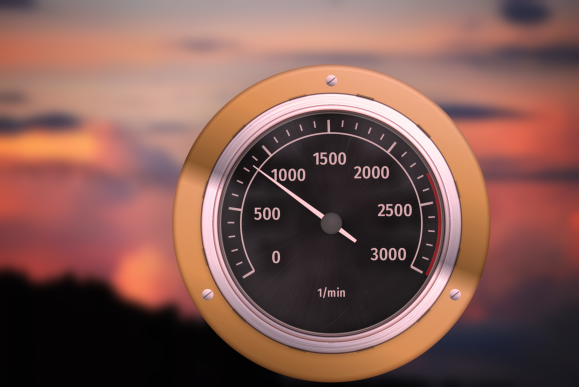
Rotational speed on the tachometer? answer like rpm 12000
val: rpm 850
